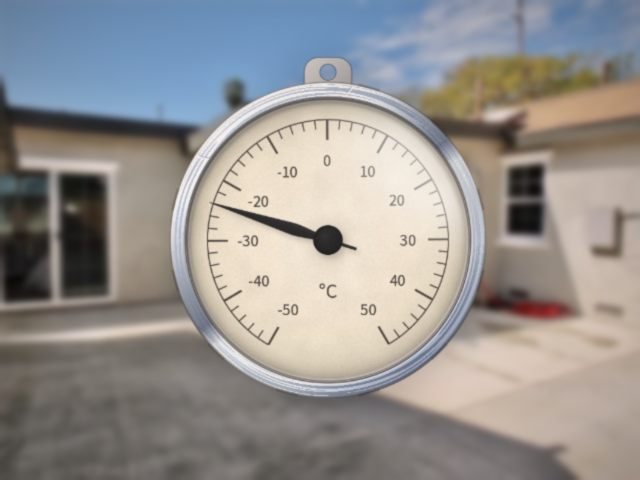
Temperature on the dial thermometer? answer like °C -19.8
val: °C -24
